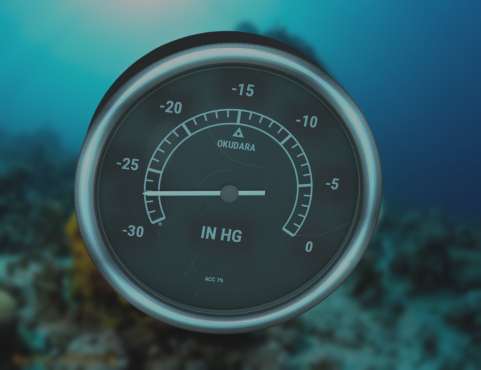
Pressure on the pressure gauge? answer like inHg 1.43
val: inHg -27
